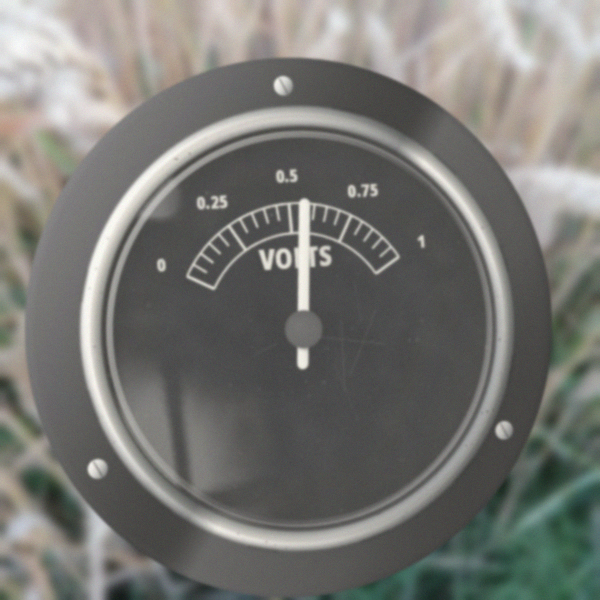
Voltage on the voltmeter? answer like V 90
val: V 0.55
